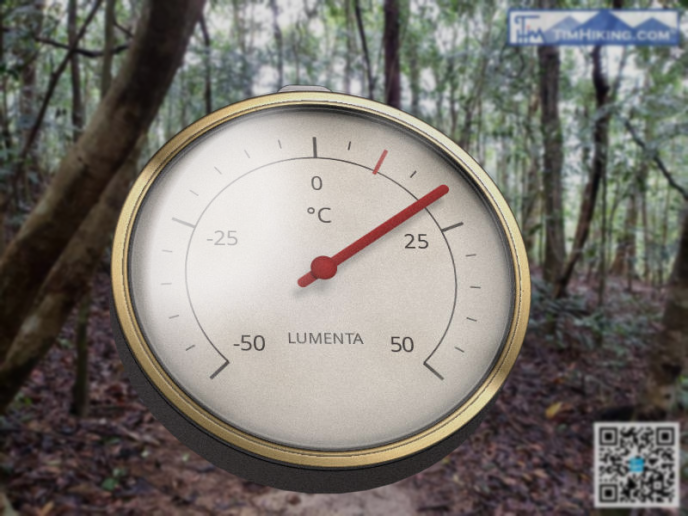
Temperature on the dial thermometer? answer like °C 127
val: °C 20
